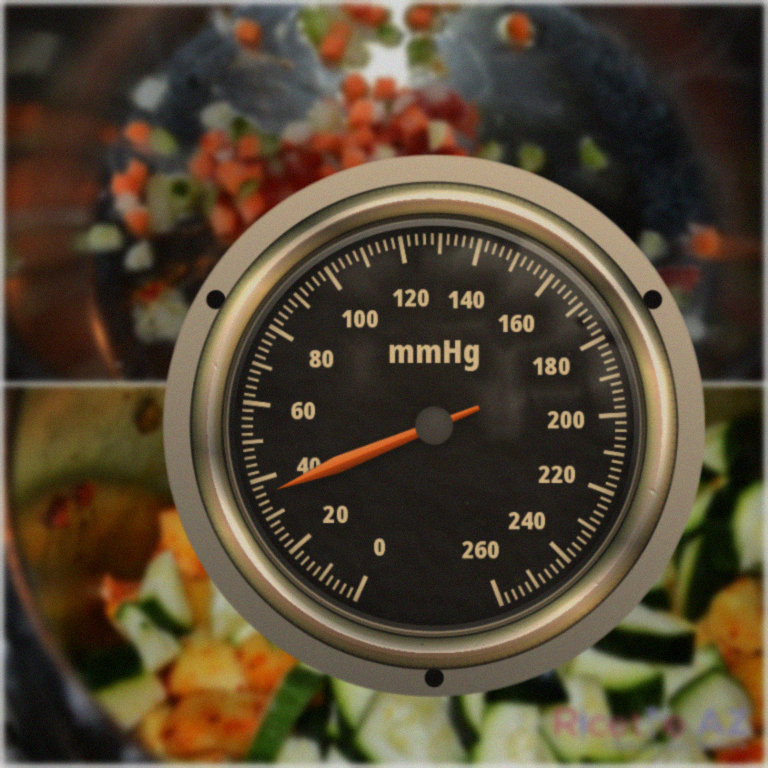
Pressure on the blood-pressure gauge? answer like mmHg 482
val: mmHg 36
